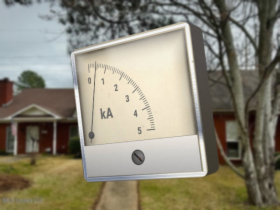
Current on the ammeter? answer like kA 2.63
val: kA 0.5
